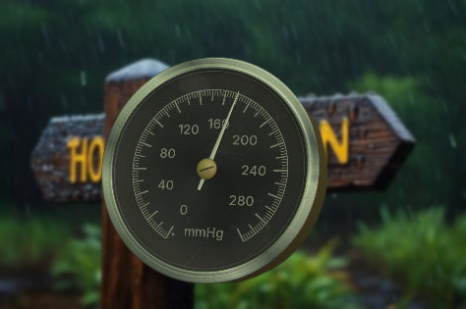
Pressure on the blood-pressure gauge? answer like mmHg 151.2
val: mmHg 170
